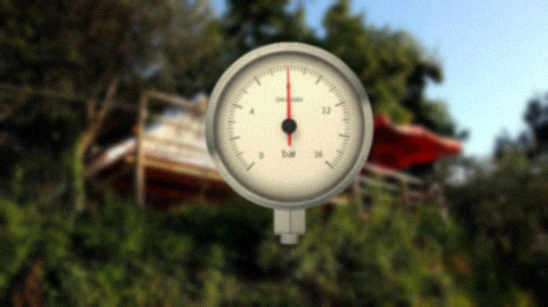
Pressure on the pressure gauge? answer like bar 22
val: bar 8
